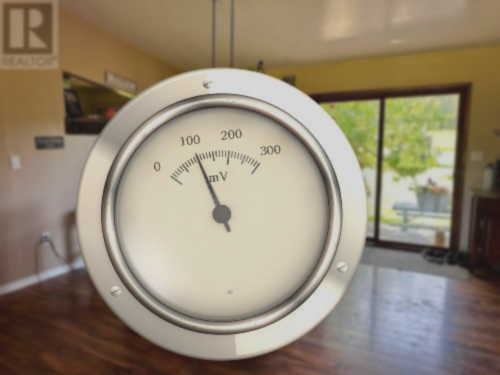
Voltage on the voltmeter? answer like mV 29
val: mV 100
